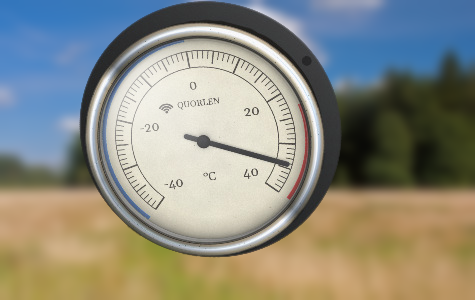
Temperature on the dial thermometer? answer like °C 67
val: °C 34
